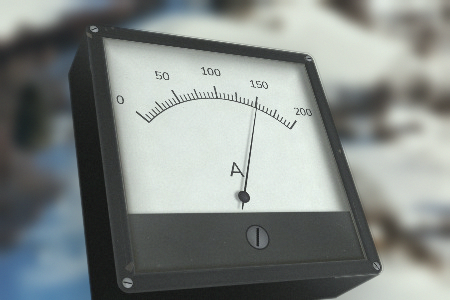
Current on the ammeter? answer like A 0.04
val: A 150
